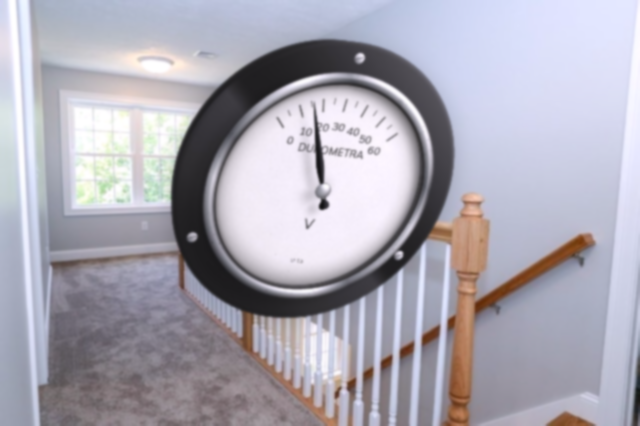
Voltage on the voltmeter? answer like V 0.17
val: V 15
